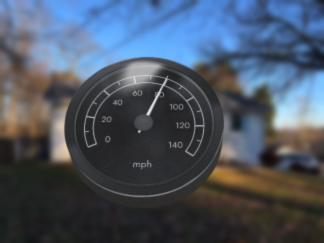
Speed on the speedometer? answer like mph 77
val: mph 80
